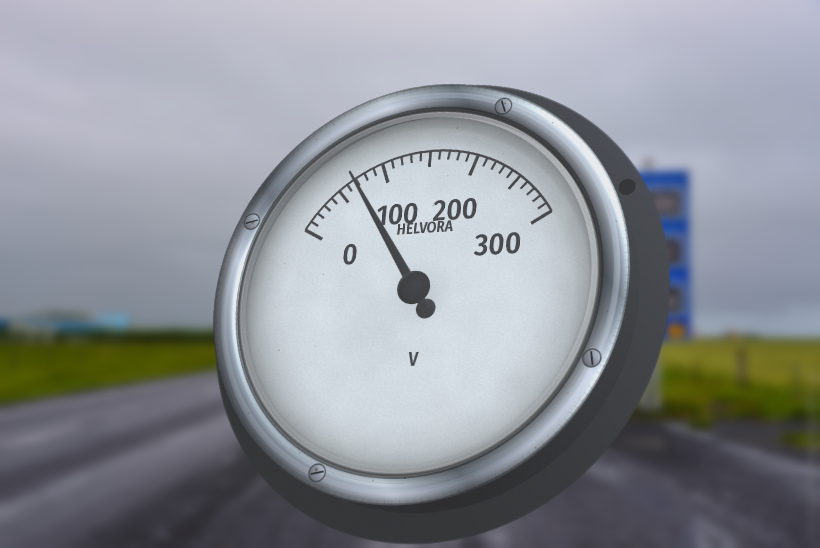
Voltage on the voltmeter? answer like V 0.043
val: V 70
